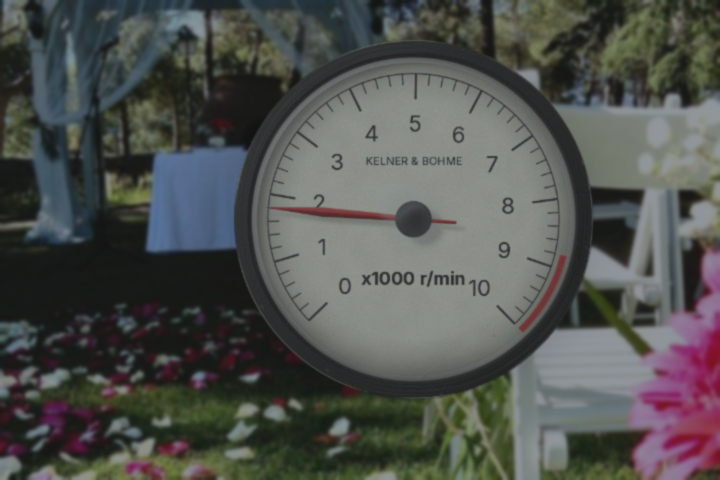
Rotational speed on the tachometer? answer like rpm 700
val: rpm 1800
